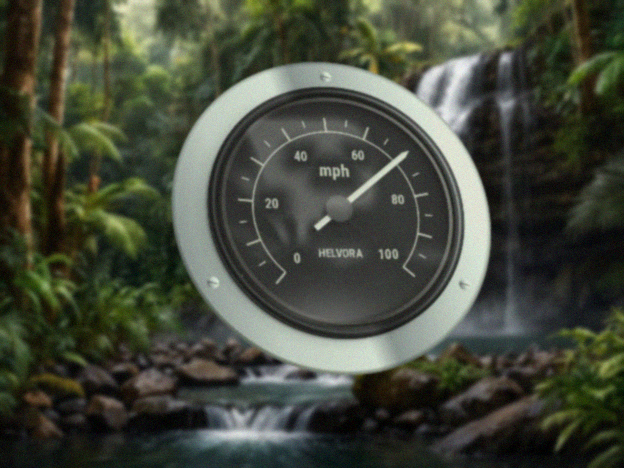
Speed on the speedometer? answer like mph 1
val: mph 70
